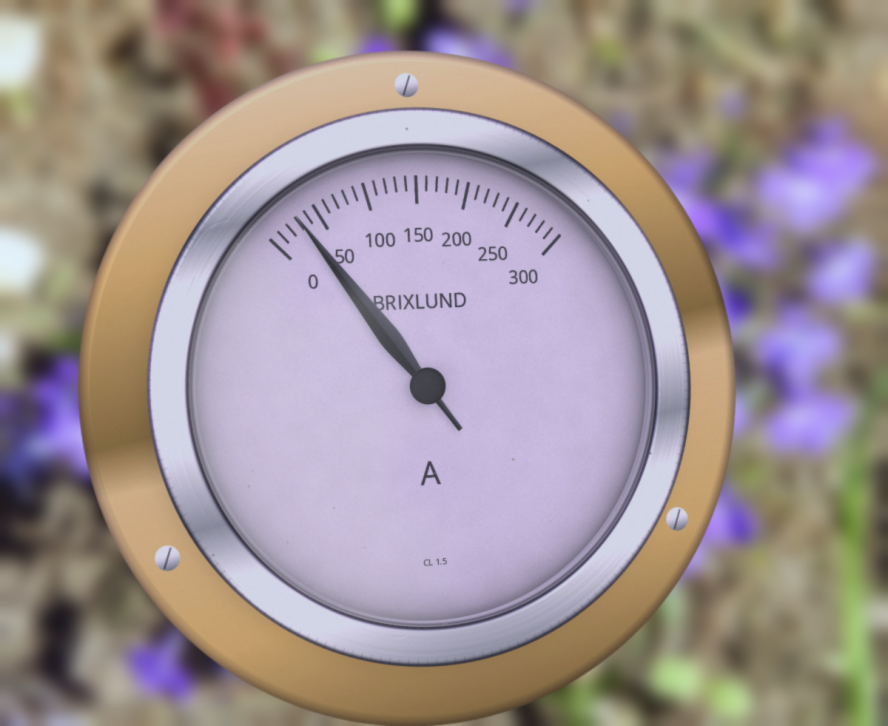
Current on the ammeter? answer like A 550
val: A 30
